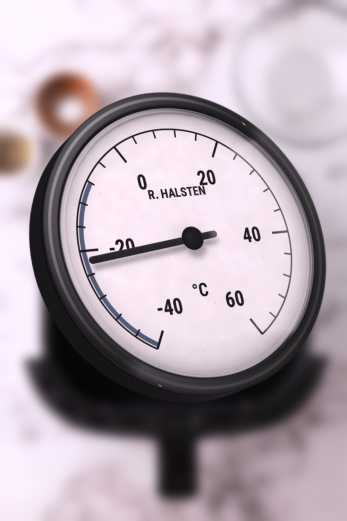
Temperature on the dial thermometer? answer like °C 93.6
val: °C -22
